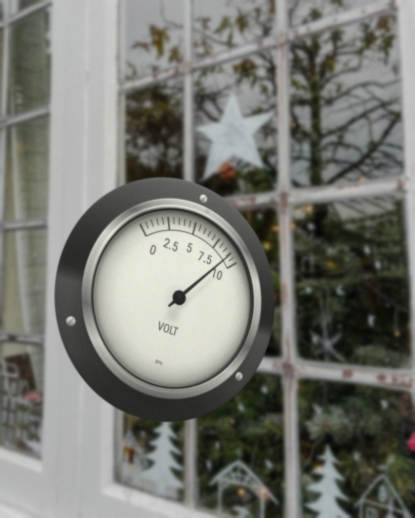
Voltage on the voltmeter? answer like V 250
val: V 9
